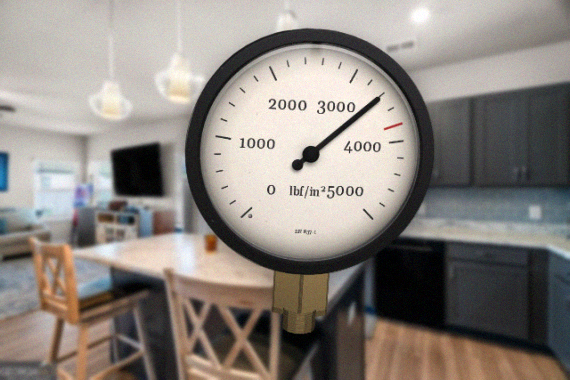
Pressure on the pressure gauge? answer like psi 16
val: psi 3400
